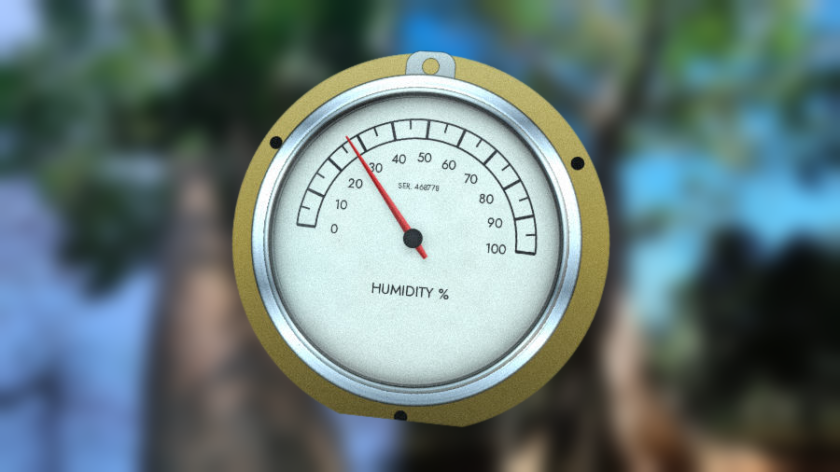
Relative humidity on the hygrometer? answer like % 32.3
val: % 27.5
